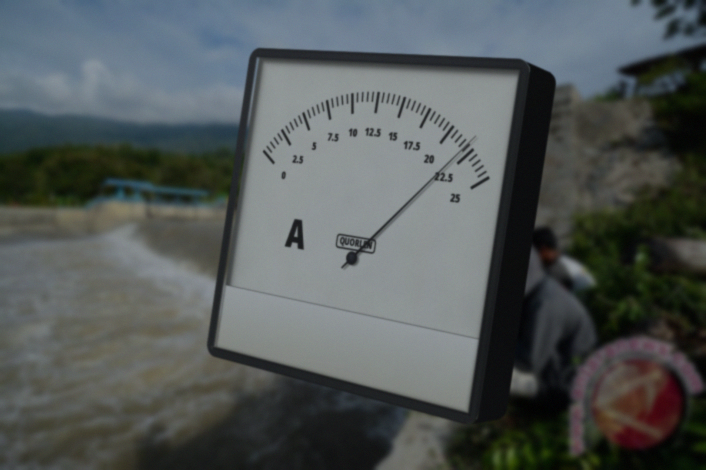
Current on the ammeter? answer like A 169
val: A 22
